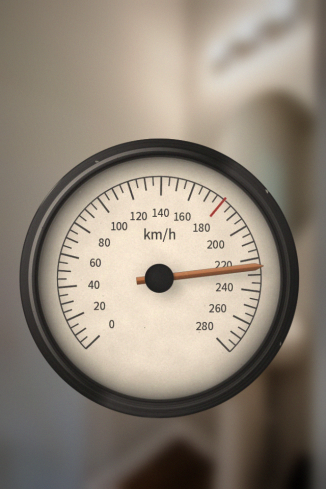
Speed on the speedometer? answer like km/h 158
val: km/h 225
